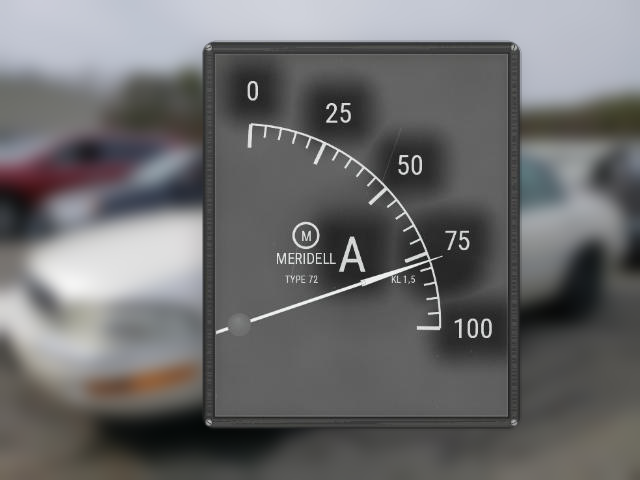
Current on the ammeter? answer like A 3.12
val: A 77.5
